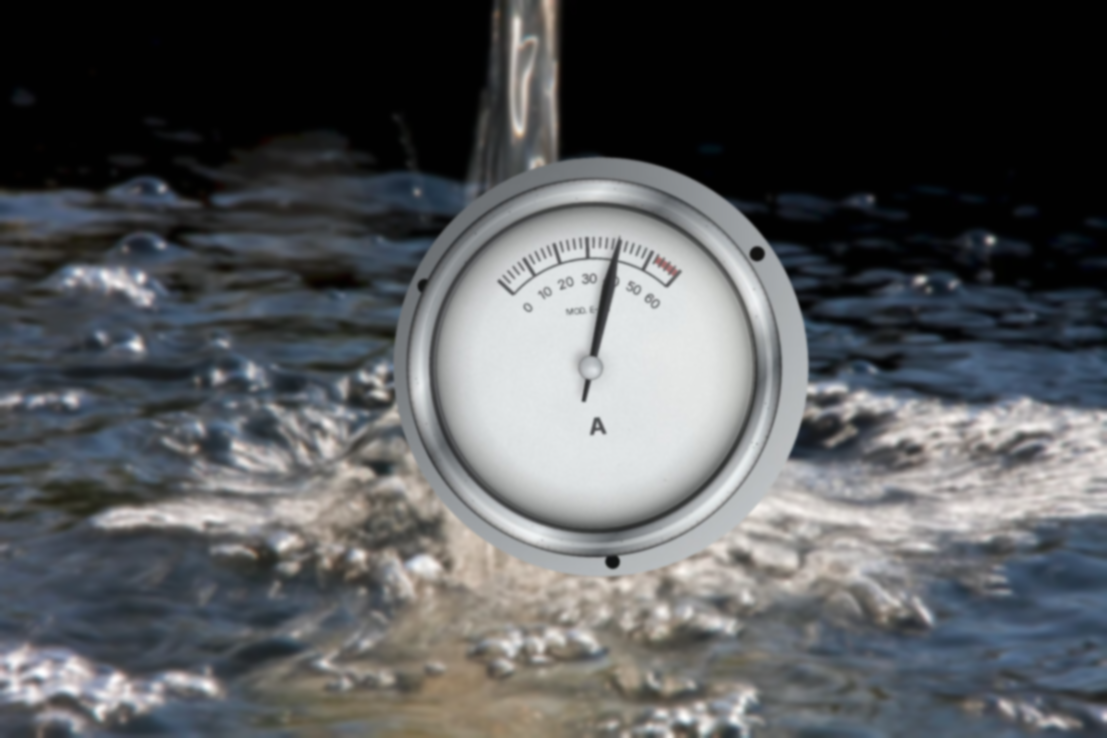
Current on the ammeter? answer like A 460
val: A 40
